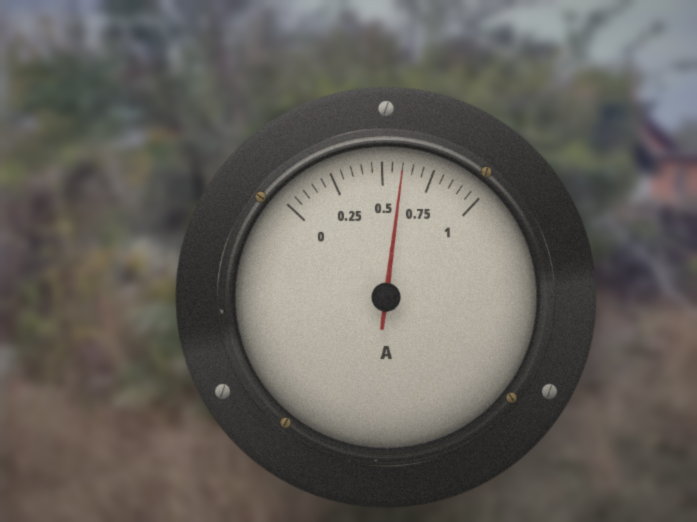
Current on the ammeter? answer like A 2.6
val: A 0.6
